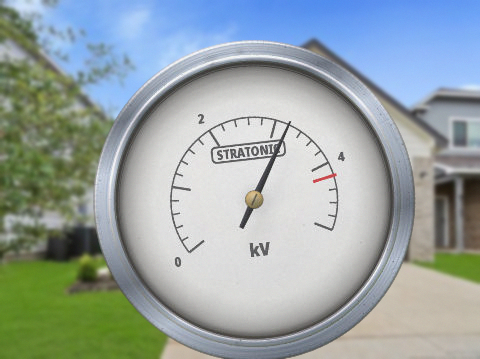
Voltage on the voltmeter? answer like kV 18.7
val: kV 3.2
